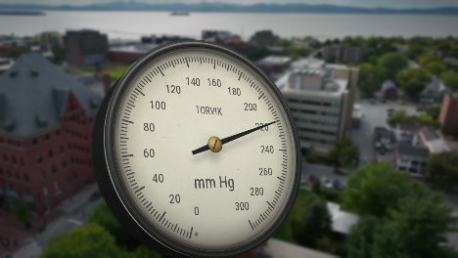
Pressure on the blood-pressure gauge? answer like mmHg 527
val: mmHg 220
